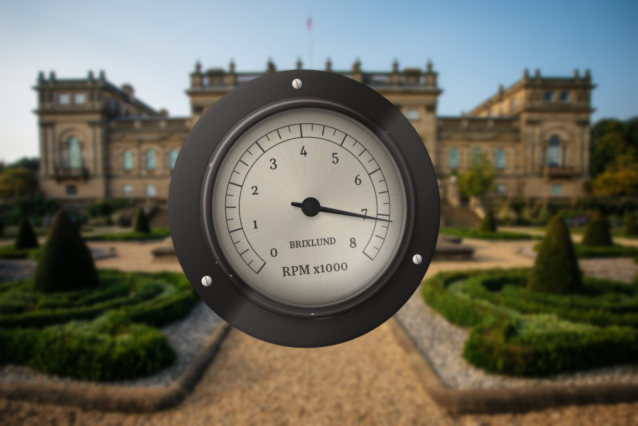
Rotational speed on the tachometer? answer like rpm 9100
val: rpm 7125
